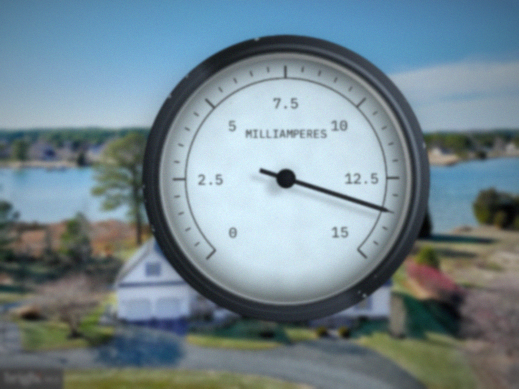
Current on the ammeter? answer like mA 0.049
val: mA 13.5
